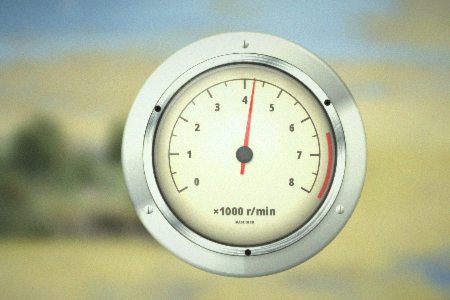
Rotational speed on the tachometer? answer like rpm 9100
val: rpm 4250
